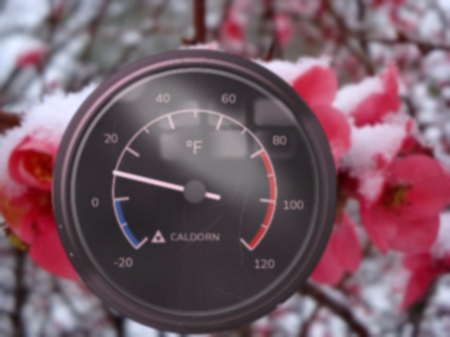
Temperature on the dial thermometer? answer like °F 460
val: °F 10
